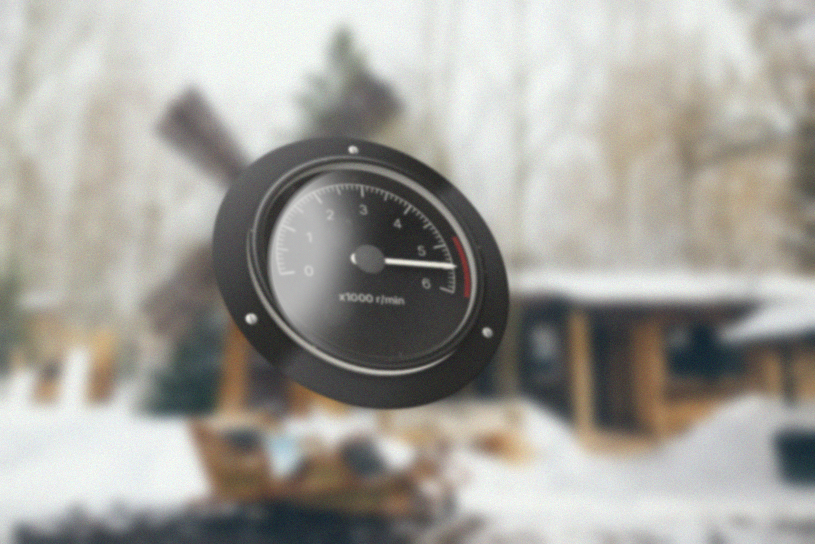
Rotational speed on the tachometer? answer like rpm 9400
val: rpm 5500
